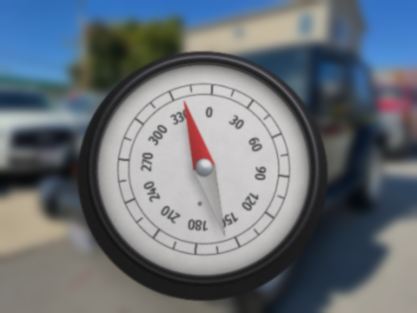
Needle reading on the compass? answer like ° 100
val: ° 337.5
